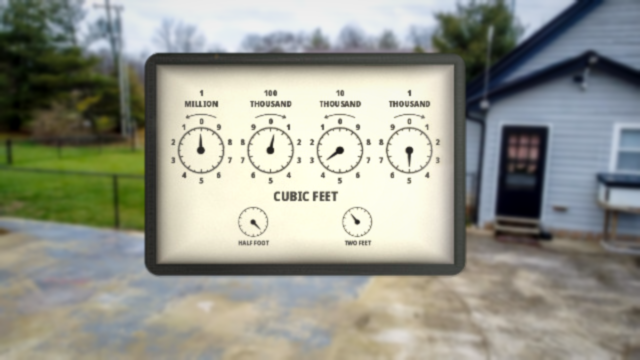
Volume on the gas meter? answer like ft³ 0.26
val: ft³ 3500
